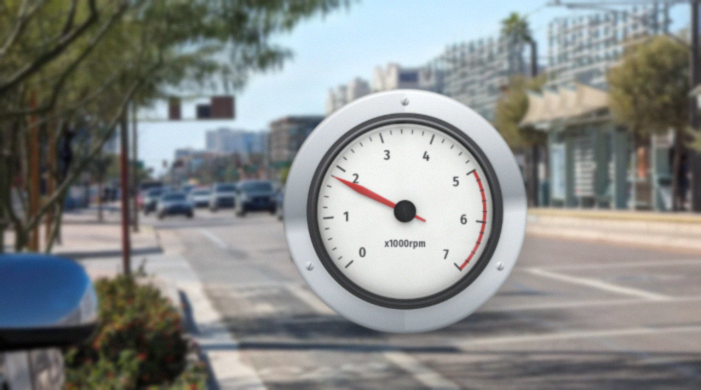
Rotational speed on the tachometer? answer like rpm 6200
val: rpm 1800
